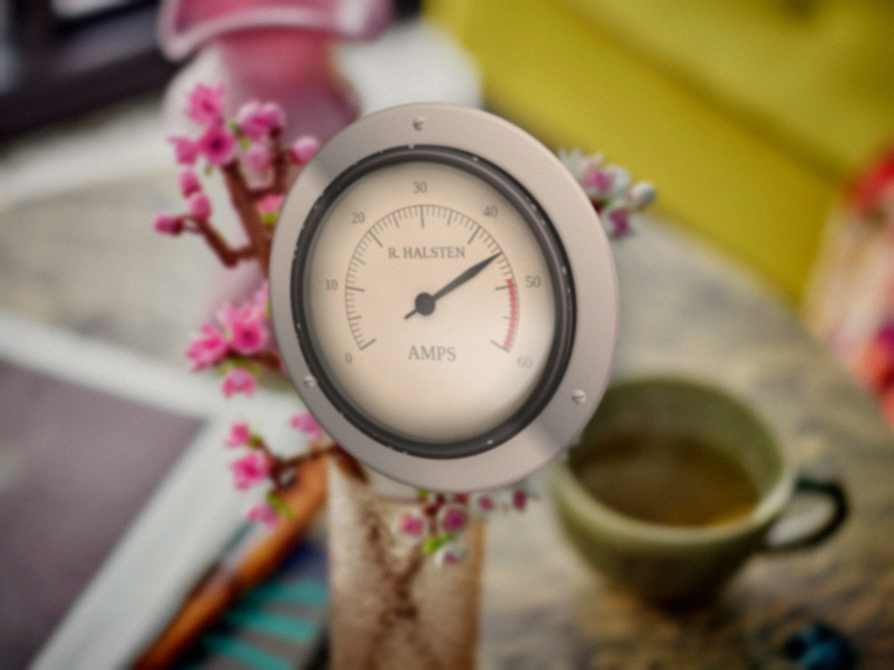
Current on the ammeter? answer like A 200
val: A 45
